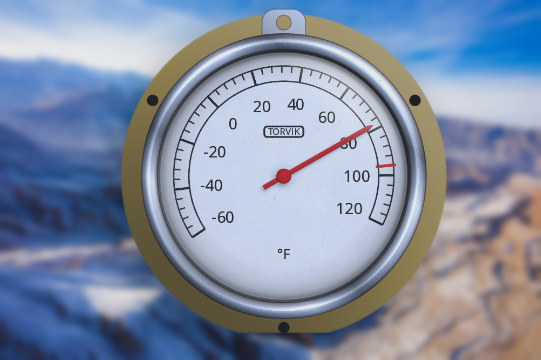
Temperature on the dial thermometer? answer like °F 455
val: °F 78
